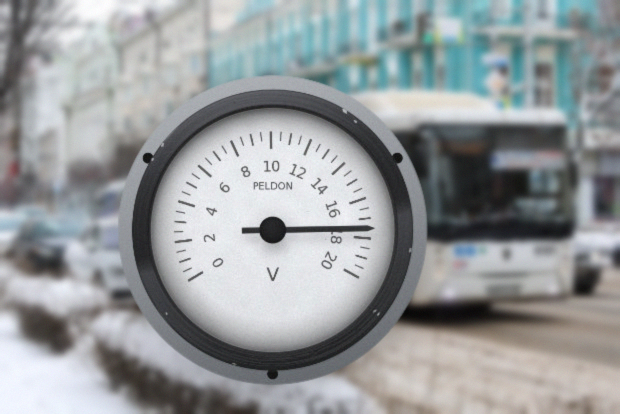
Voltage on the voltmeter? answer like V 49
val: V 17.5
